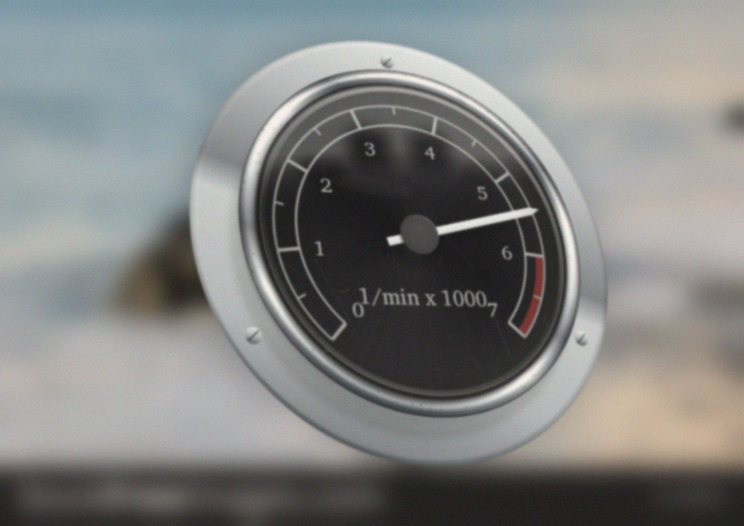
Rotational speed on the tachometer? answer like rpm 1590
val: rpm 5500
